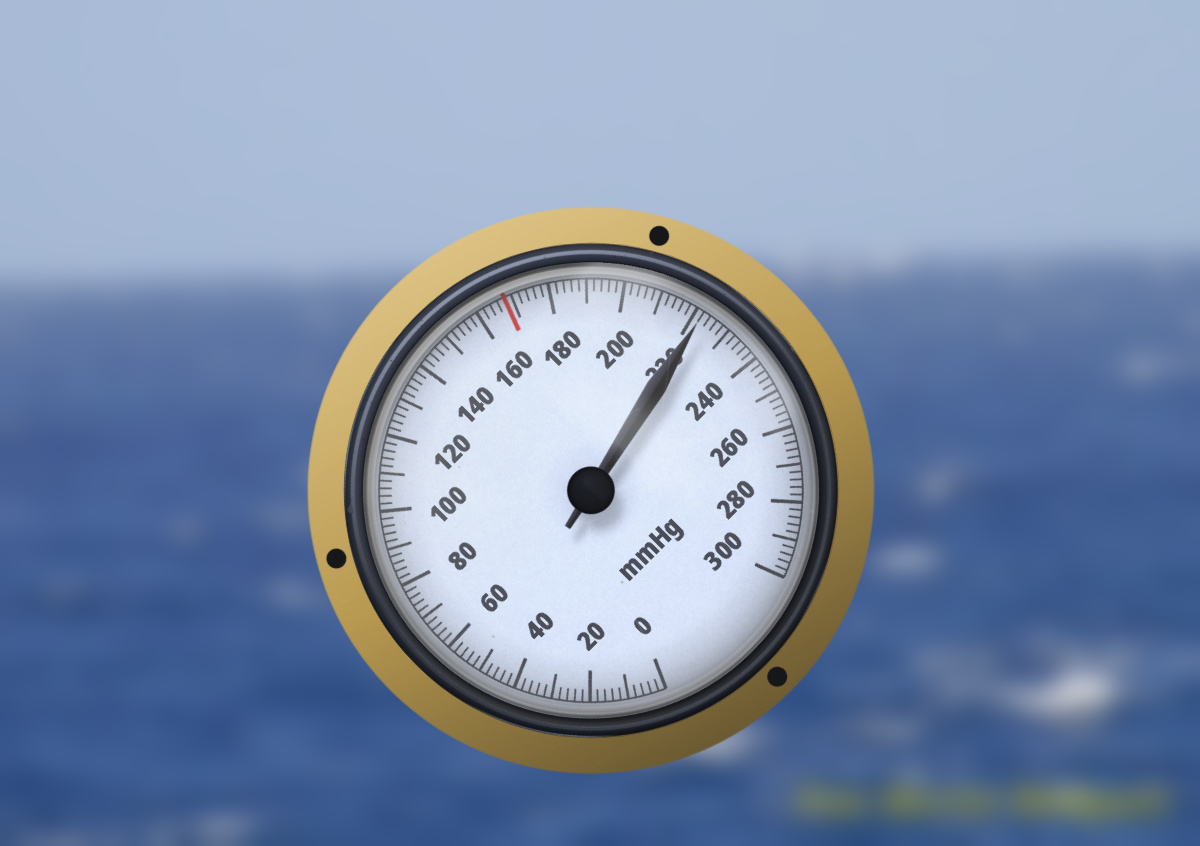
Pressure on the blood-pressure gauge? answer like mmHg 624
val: mmHg 222
